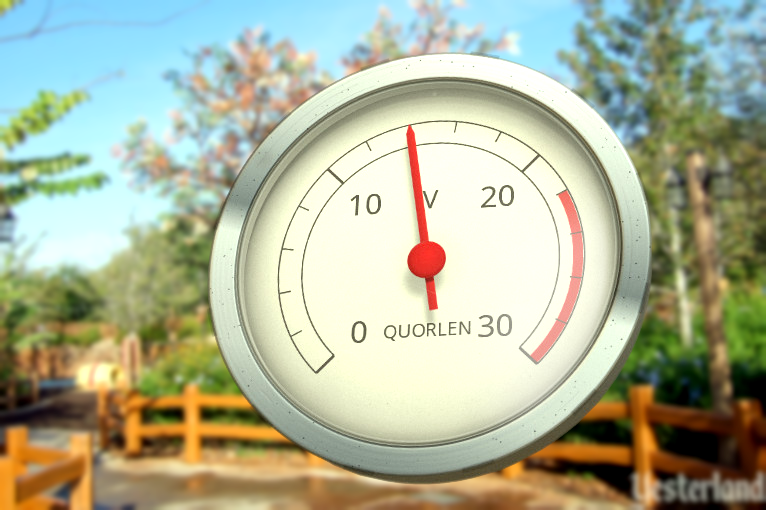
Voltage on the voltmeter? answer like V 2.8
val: V 14
